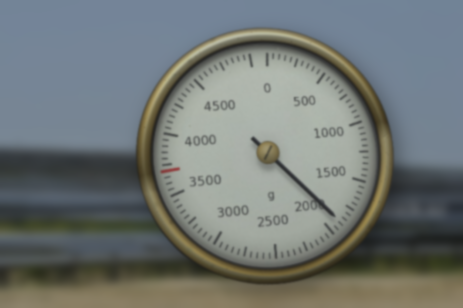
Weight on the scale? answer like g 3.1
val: g 1900
